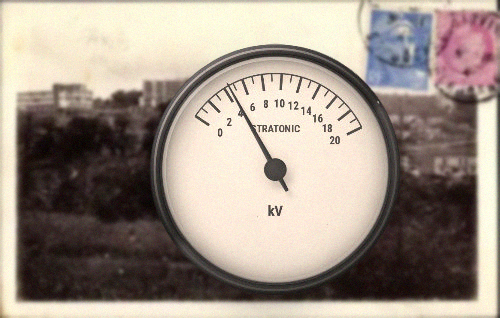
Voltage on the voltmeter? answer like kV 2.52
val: kV 4.5
